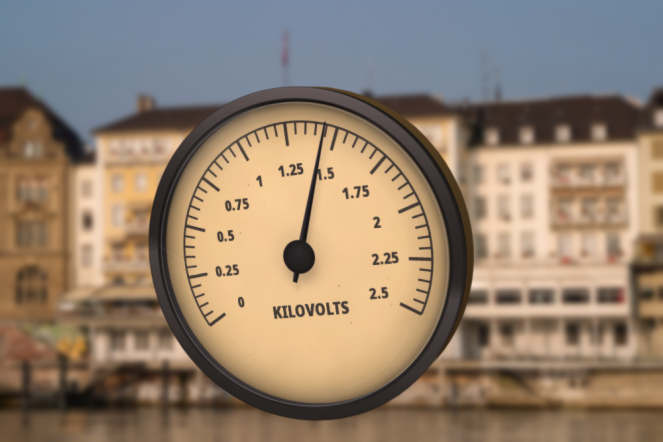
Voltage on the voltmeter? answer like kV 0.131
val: kV 1.45
